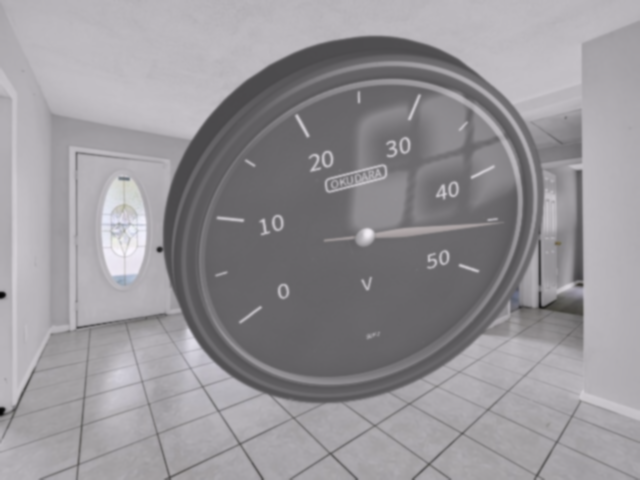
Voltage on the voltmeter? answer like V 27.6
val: V 45
